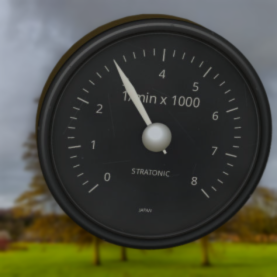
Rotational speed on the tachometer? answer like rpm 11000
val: rpm 3000
